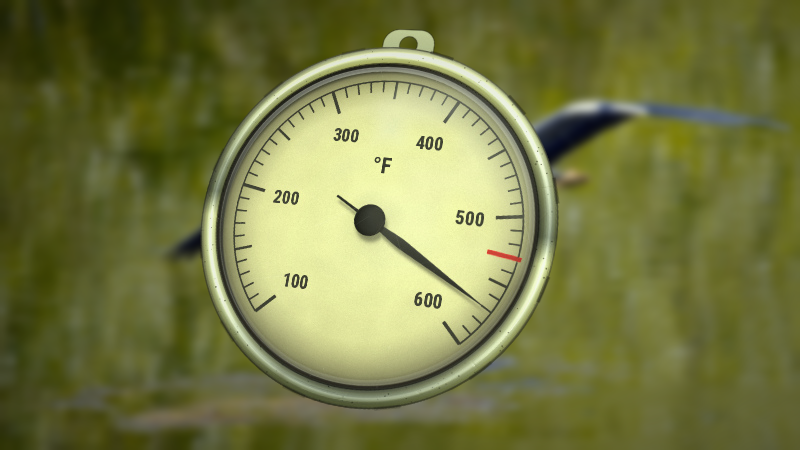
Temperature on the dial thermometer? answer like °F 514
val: °F 570
